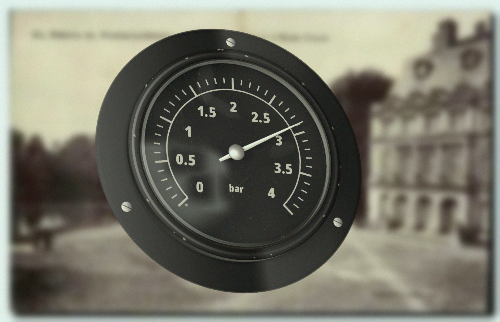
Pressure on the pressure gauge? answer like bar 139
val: bar 2.9
